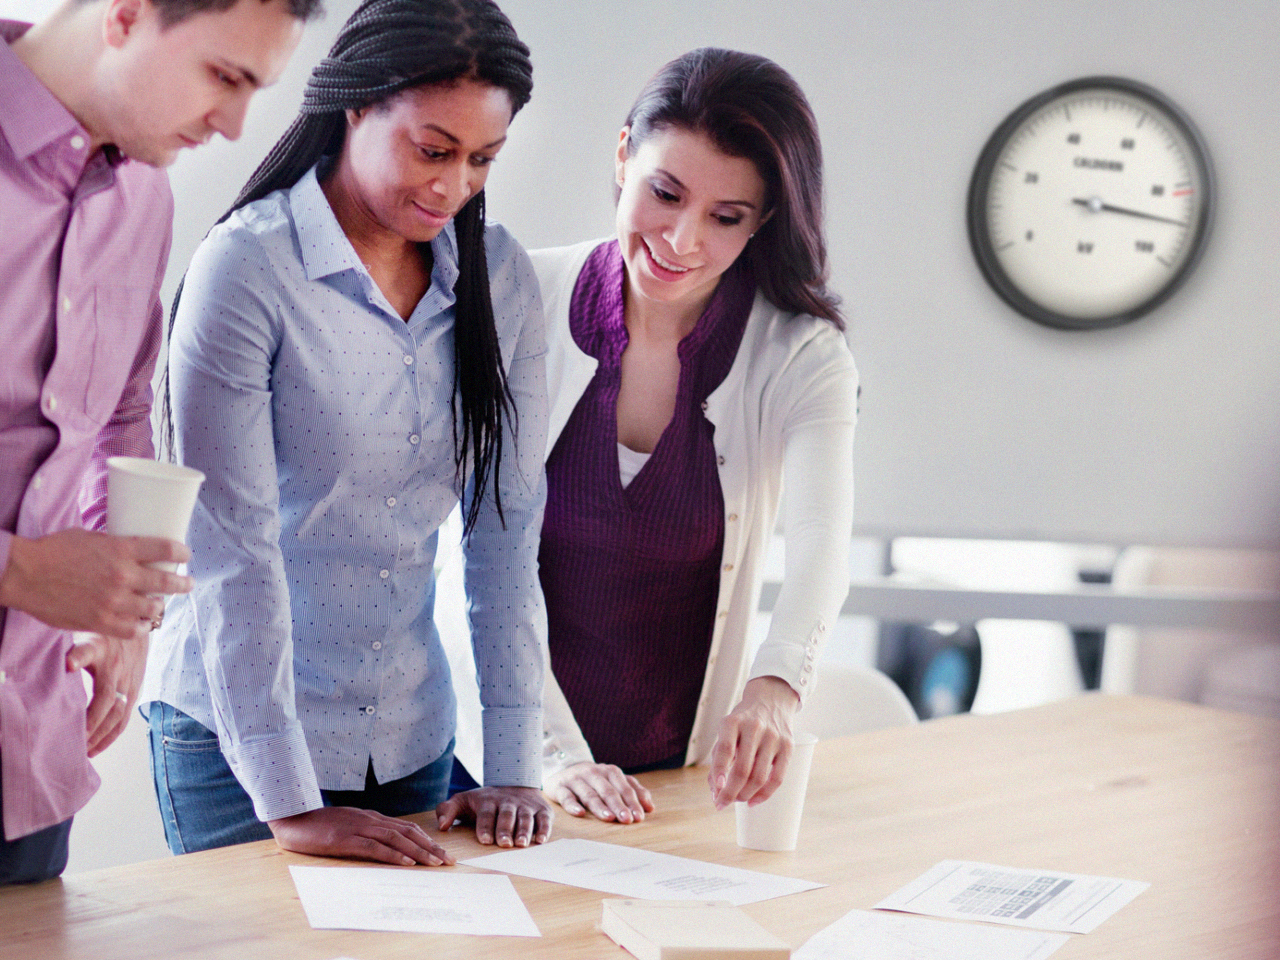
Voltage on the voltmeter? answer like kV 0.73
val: kV 90
